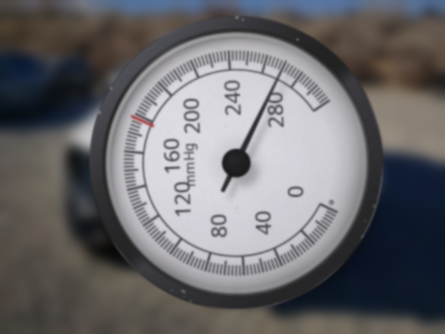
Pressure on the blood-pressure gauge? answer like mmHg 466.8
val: mmHg 270
